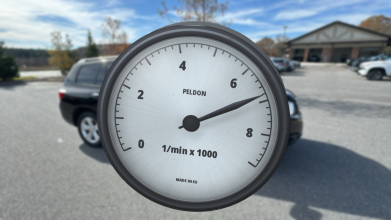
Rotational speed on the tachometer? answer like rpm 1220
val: rpm 6800
